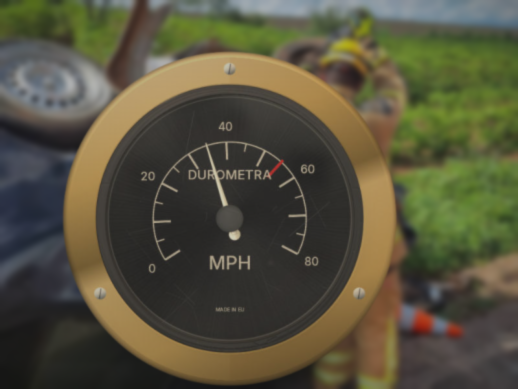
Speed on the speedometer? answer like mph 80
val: mph 35
